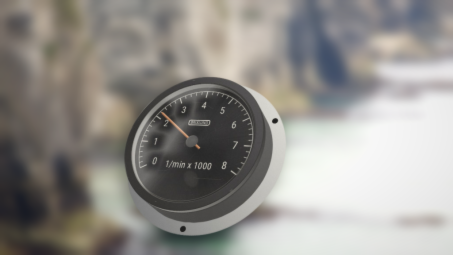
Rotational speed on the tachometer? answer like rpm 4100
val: rpm 2200
